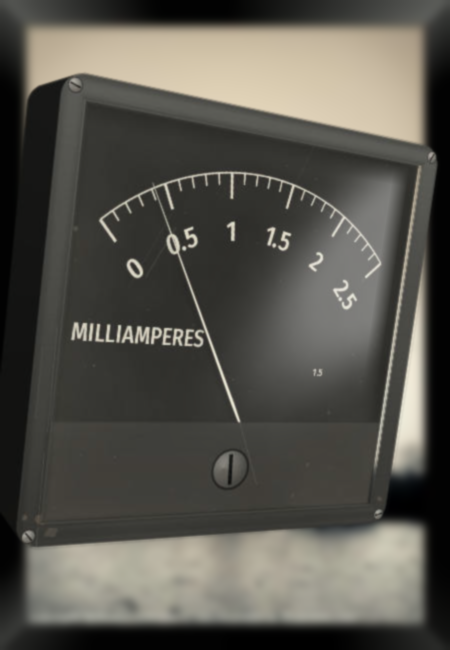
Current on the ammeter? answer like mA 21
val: mA 0.4
